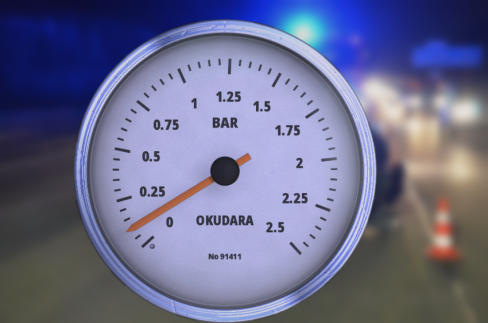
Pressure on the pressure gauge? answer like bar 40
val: bar 0.1
